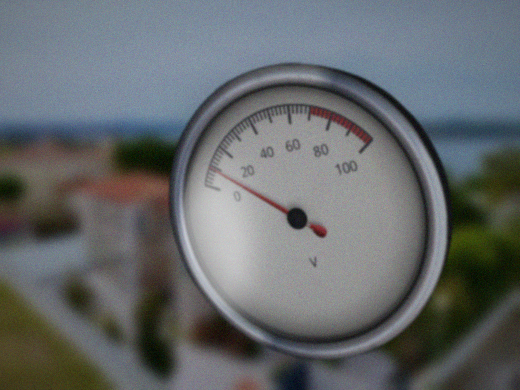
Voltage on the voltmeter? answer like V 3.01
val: V 10
